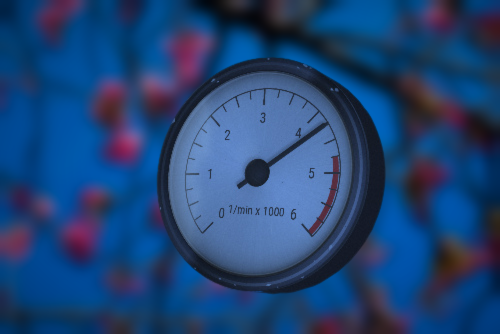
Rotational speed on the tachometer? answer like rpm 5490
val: rpm 4250
